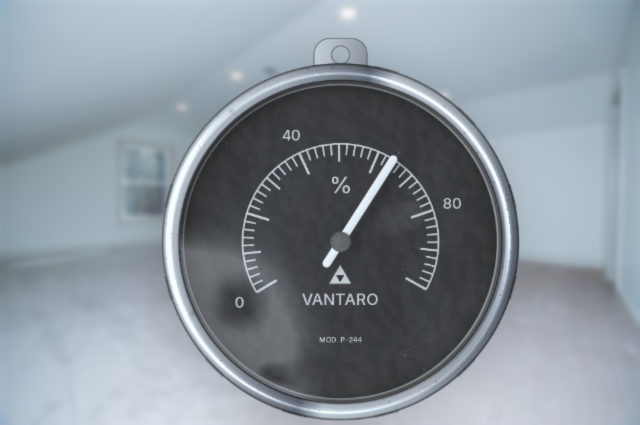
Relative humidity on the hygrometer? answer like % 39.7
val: % 64
